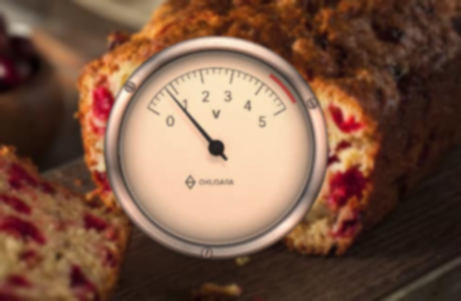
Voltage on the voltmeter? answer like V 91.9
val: V 0.8
